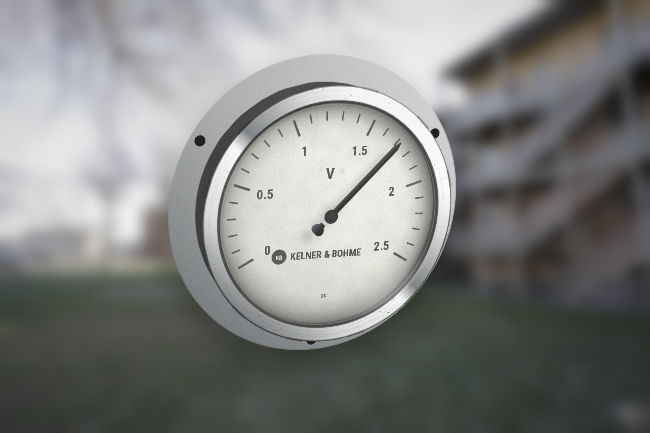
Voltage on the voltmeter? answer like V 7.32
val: V 1.7
